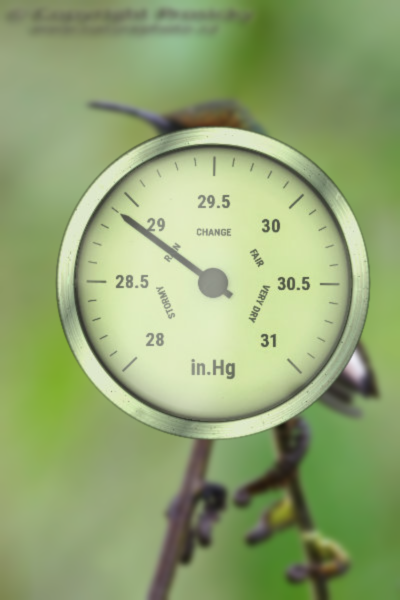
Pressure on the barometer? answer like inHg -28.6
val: inHg 28.9
